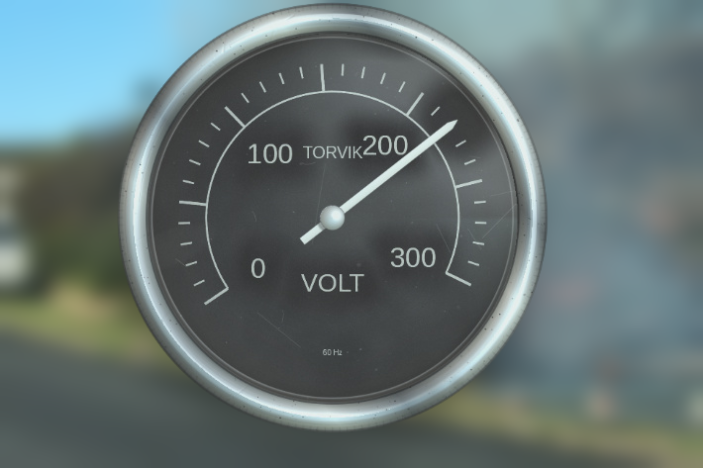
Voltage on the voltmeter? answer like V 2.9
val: V 220
